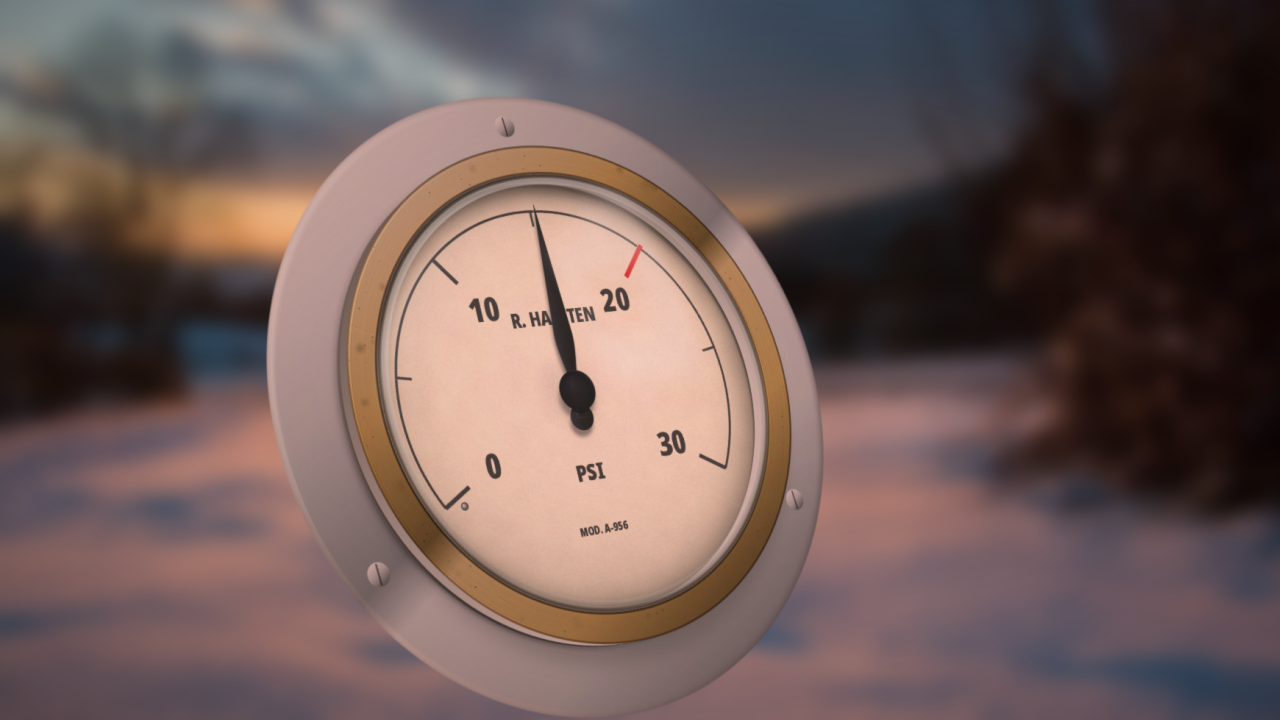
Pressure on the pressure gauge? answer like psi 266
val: psi 15
